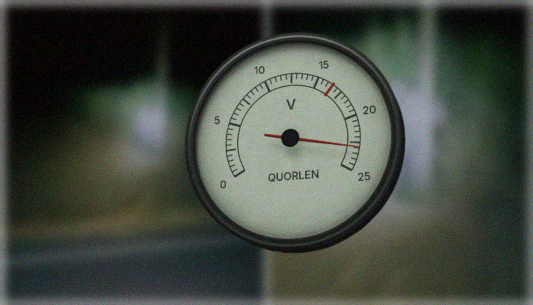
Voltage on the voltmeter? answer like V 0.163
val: V 23
